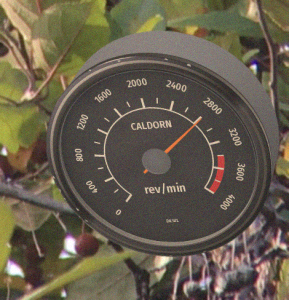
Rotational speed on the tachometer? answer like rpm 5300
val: rpm 2800
